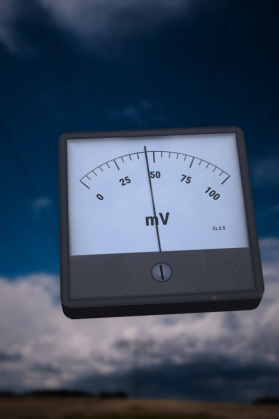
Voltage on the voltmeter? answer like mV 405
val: mV 45
